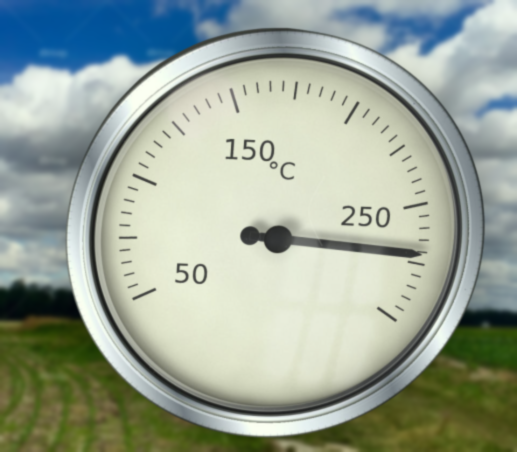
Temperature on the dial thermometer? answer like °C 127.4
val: °C 270
